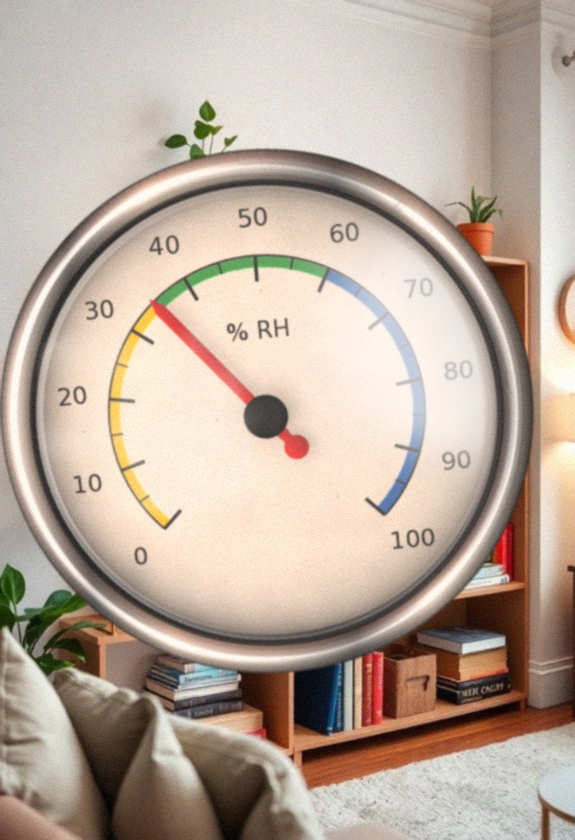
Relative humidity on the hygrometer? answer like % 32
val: % 35
